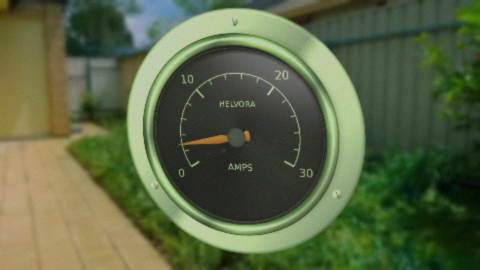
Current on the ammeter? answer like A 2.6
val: A 3
